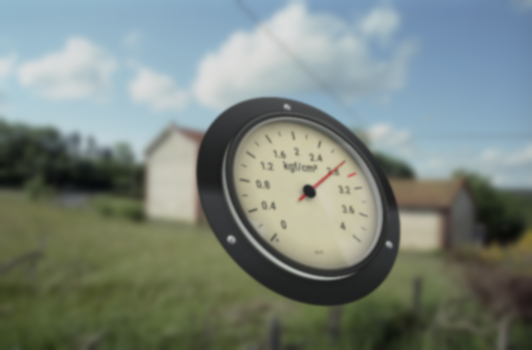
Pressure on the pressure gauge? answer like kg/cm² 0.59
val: kg/cm² 2.8
